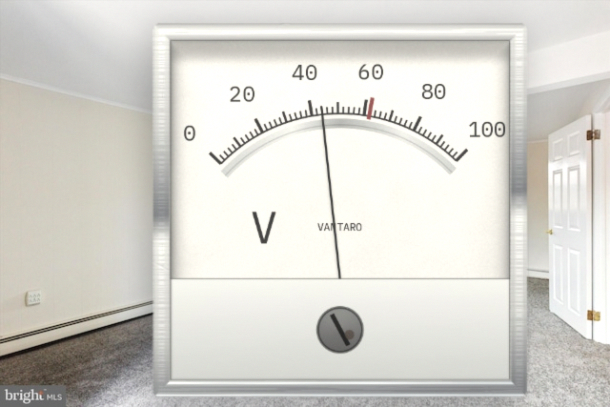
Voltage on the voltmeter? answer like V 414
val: V 44
